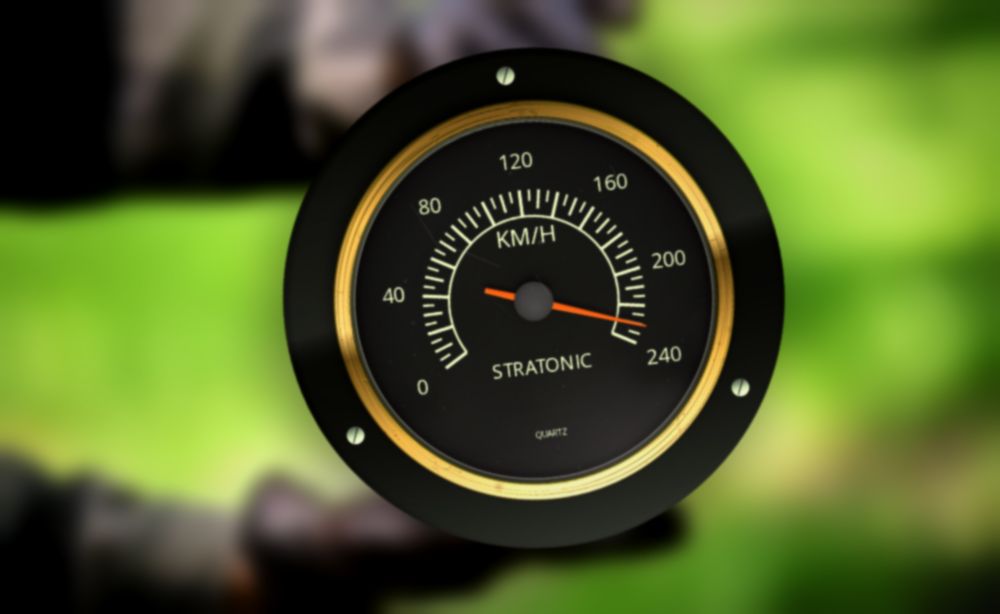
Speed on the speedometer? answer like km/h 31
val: km/h 230
